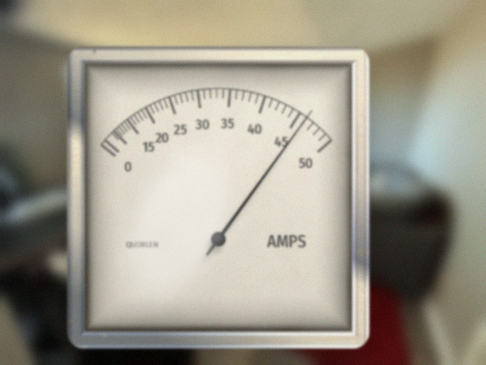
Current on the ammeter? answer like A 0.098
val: A 46
